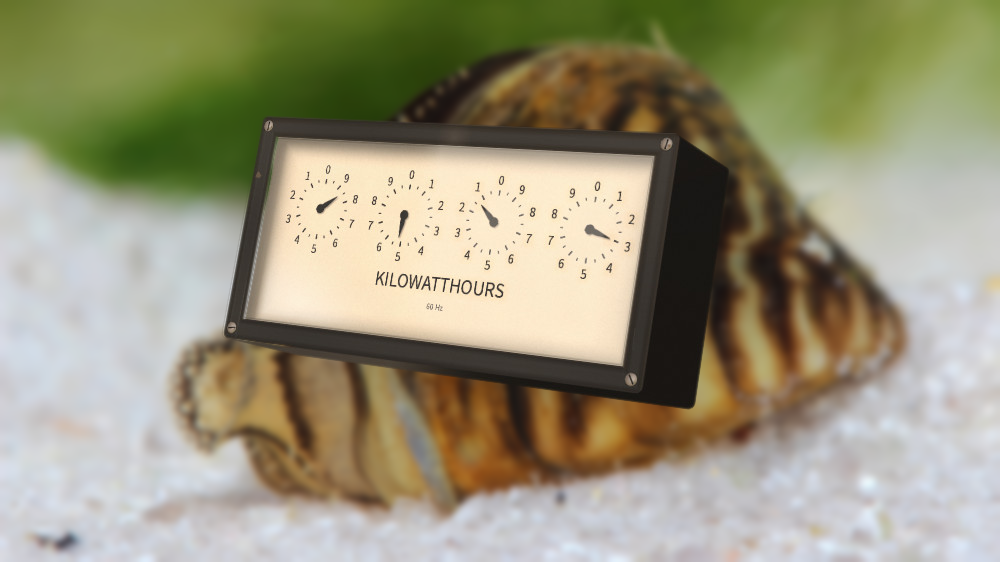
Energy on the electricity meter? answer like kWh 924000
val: kWh 8513
